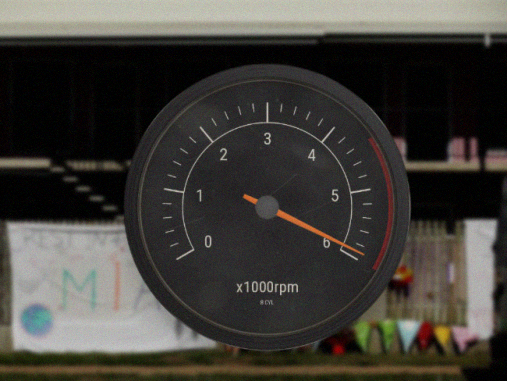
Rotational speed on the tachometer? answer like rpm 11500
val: rpm 5900
